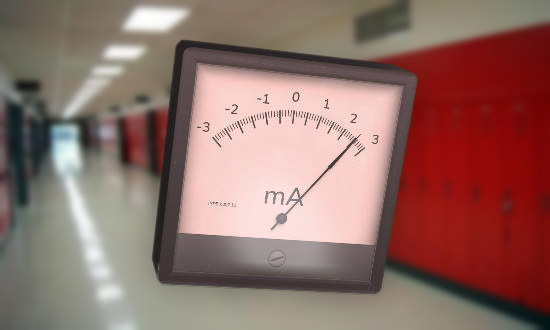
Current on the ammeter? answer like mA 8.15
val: mA 2.5
